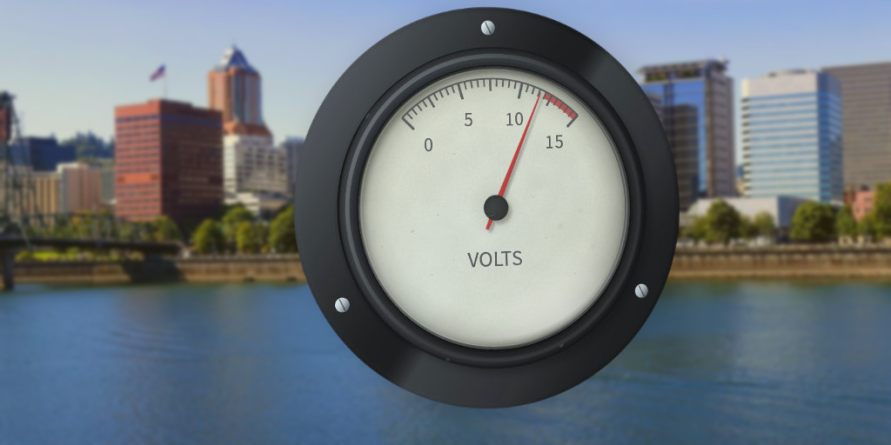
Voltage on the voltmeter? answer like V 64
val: V 11.5
